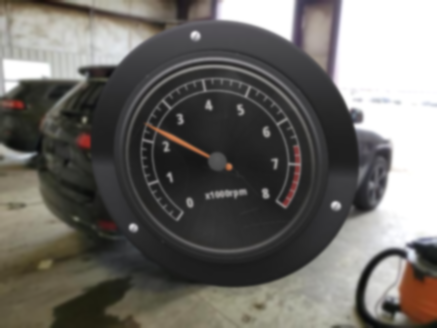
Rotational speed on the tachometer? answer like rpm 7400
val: rpm 2400
